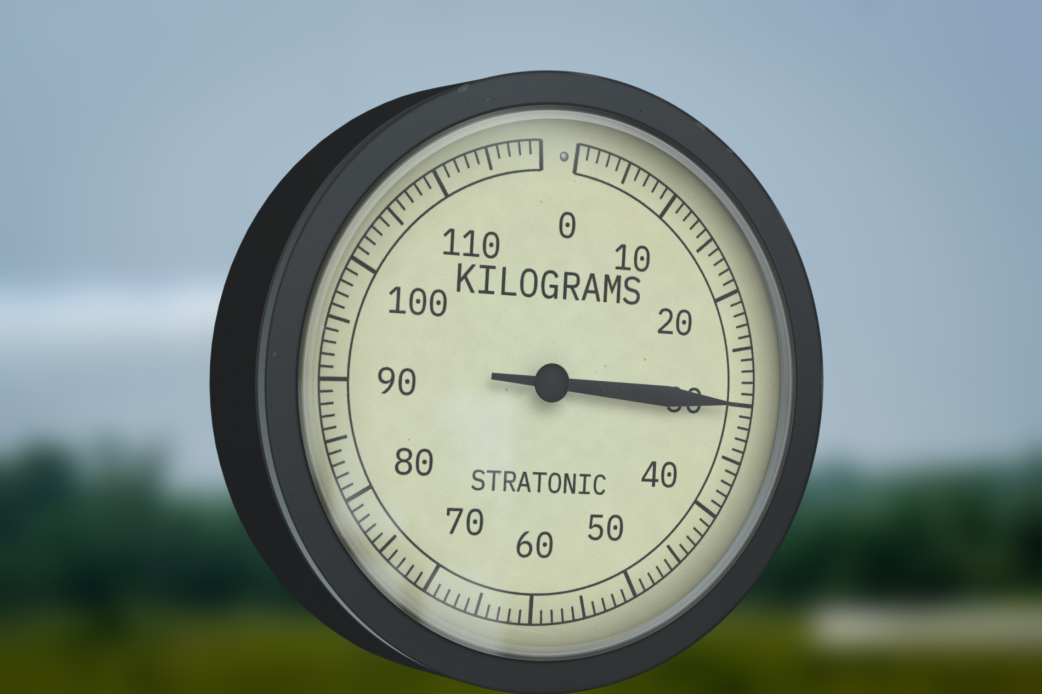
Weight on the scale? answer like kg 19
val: kg 30
